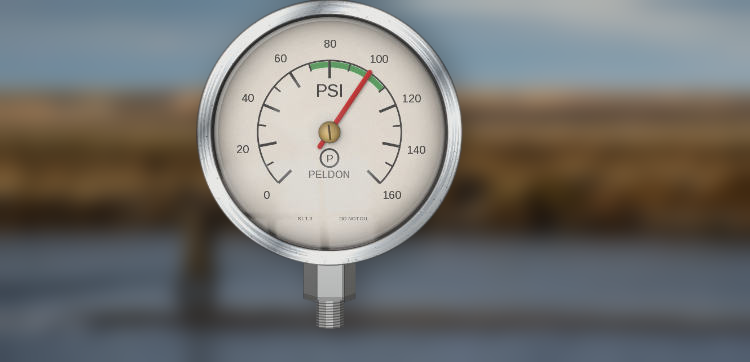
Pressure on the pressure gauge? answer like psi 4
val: psi 100
